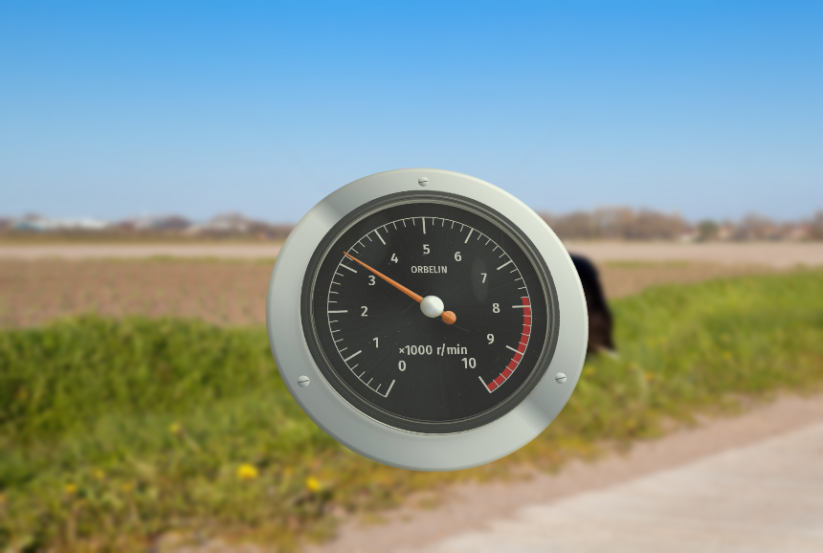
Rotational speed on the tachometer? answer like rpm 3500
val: rpm 3200
